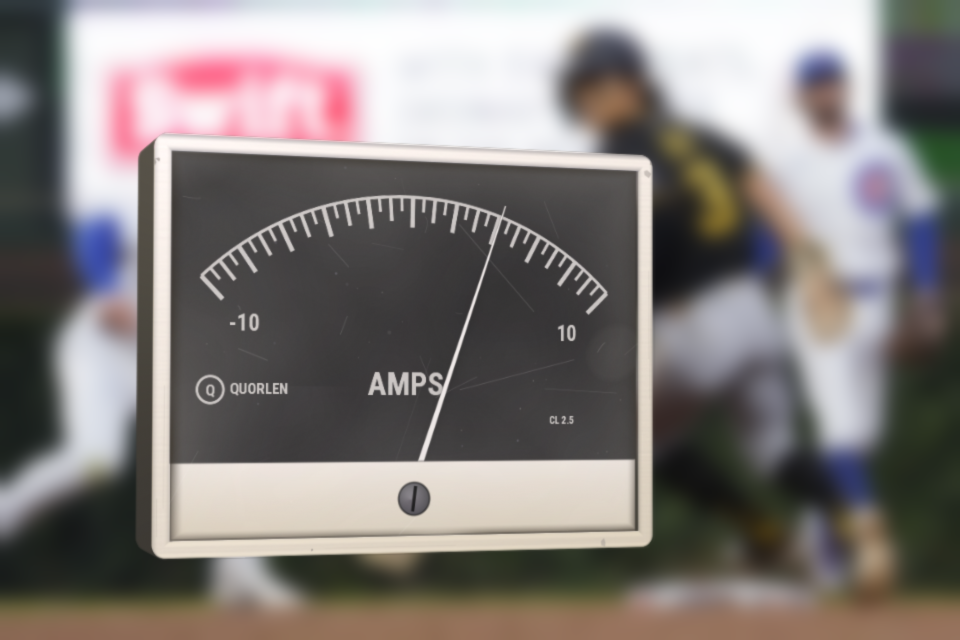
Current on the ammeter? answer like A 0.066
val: A 4
